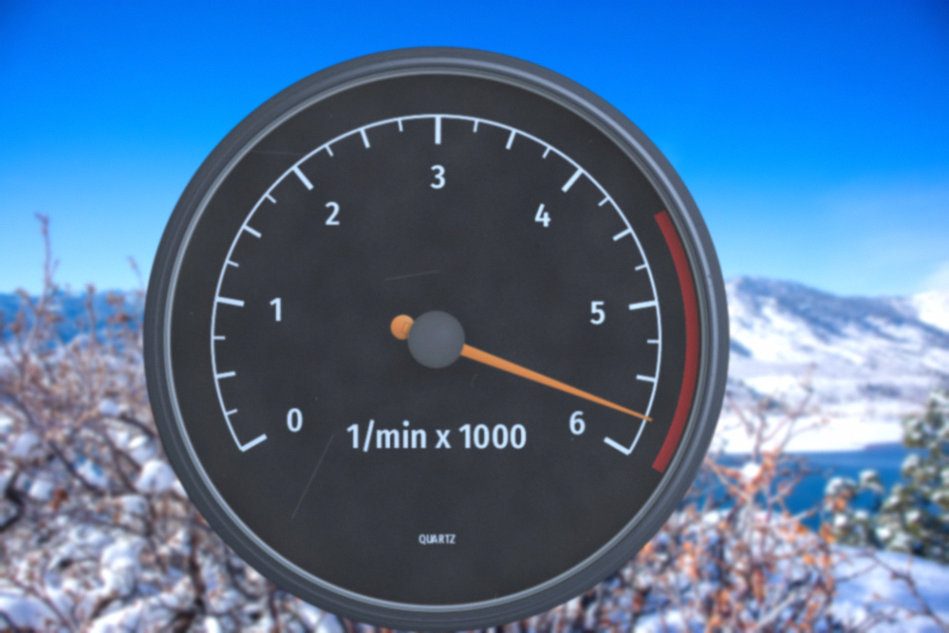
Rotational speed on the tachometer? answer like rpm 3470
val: rpm 5750
